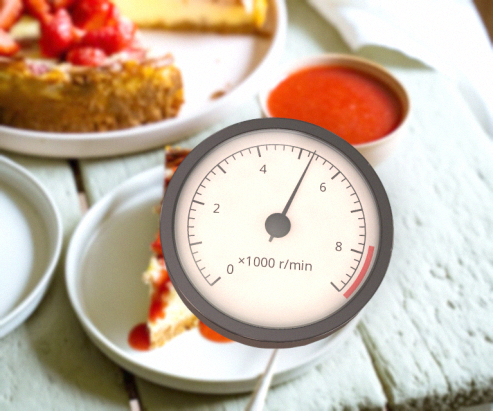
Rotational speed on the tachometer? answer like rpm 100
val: rpm 5300
